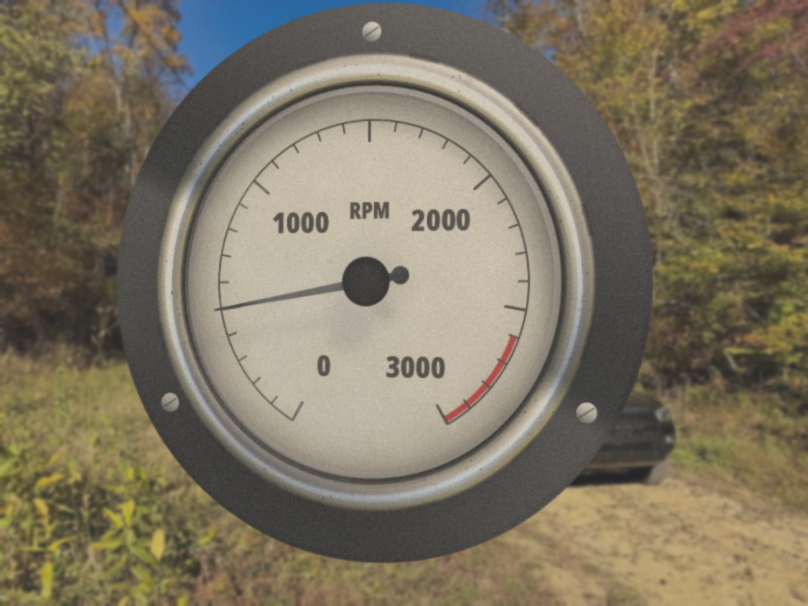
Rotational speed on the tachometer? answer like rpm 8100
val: rpm 500
